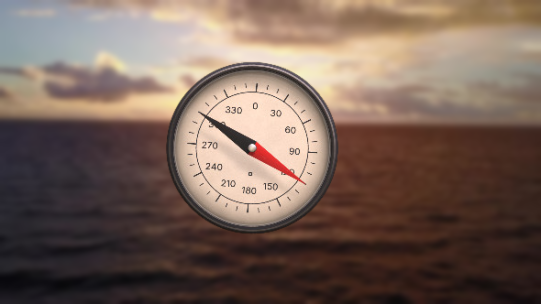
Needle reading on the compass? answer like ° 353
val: ° 120
